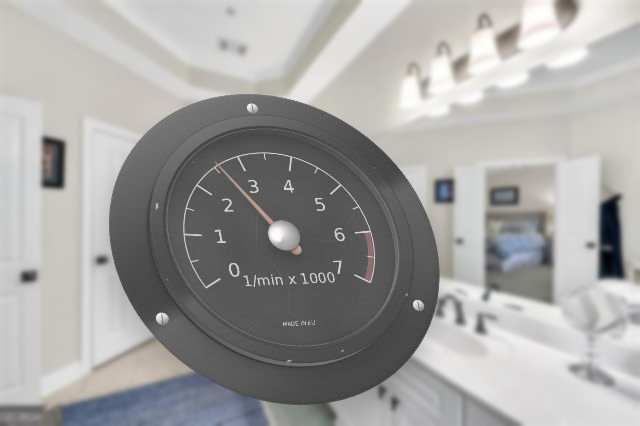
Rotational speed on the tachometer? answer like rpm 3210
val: rpm 2500
